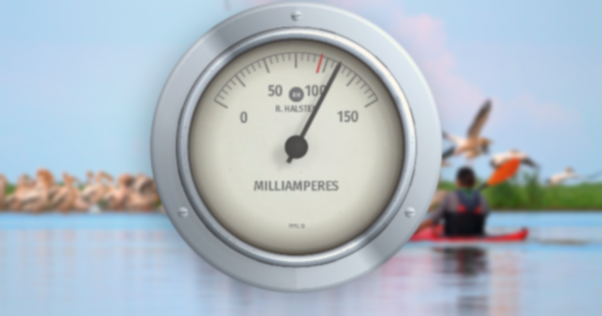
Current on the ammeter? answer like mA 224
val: mA 110
